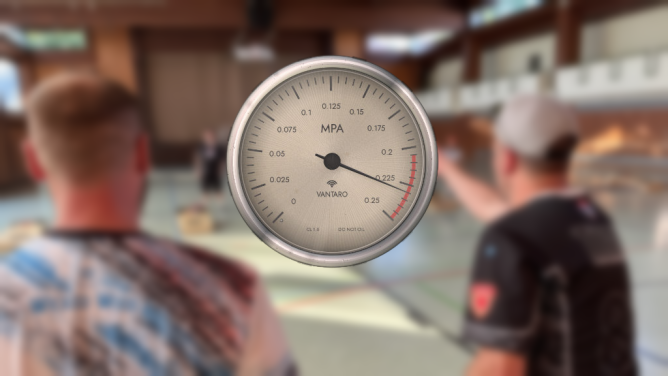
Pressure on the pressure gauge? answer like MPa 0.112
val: MPa 0.23
